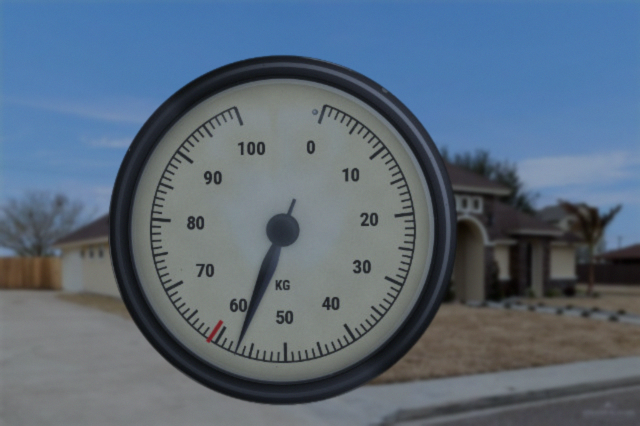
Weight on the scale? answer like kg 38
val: kg 57
